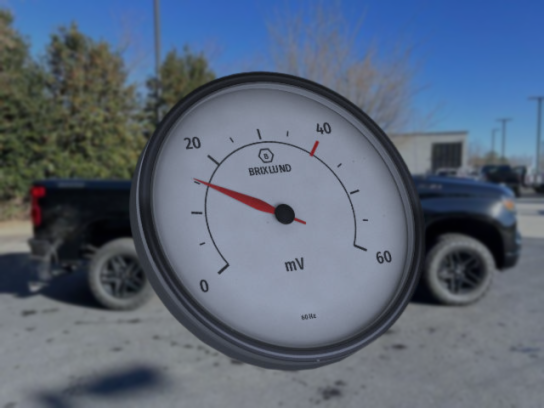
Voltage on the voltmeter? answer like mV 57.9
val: mV 15
